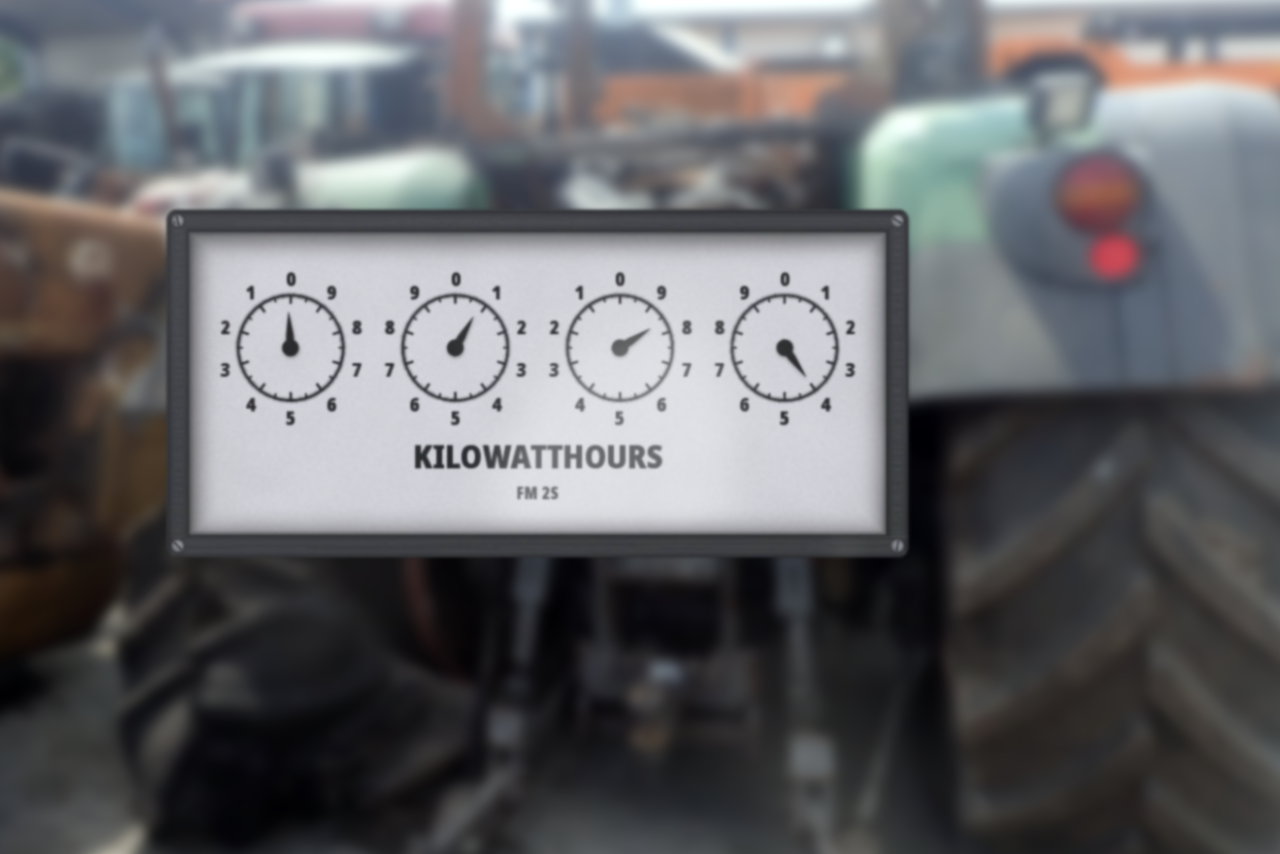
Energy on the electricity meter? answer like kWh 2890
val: kWh 84
